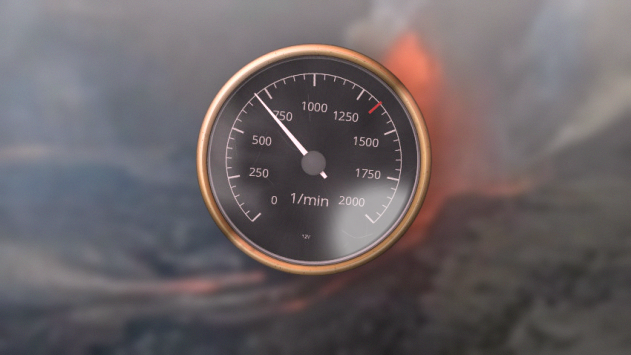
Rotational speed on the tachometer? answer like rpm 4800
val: rpm 700
